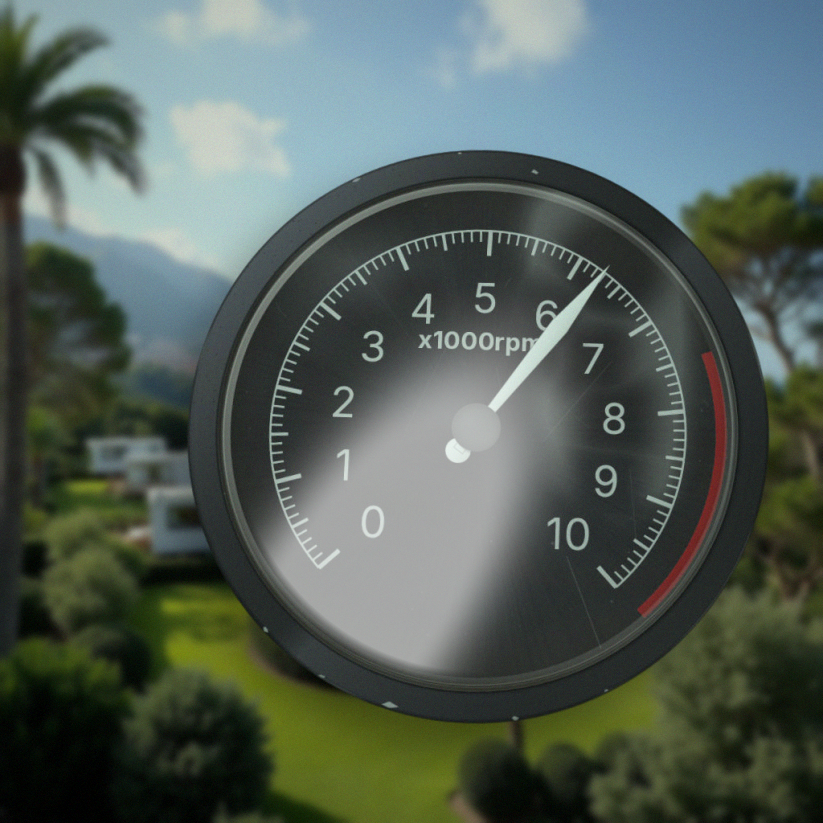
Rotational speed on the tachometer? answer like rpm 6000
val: rpm 6300
